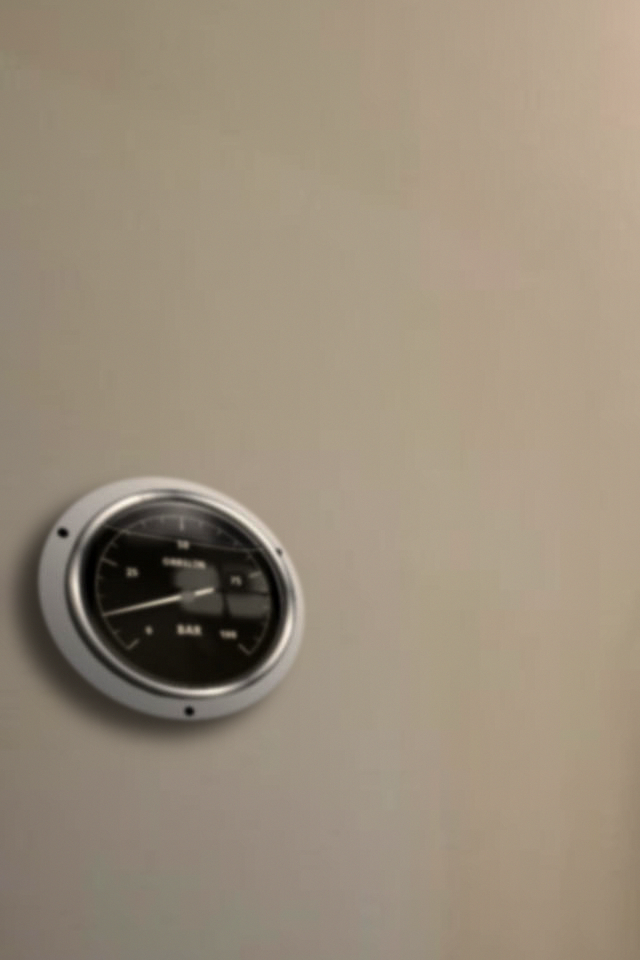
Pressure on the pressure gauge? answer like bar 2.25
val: bar 10
